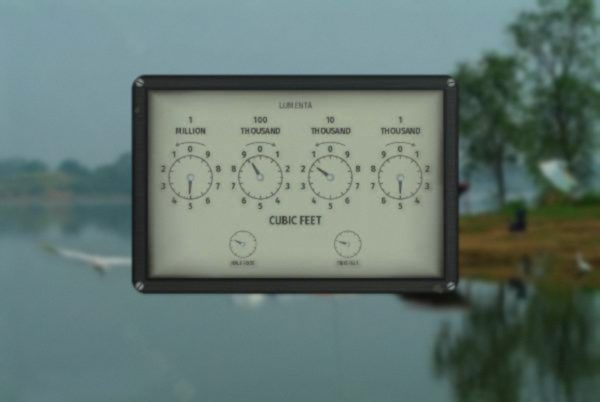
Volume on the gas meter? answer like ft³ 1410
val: ft³ 491500
